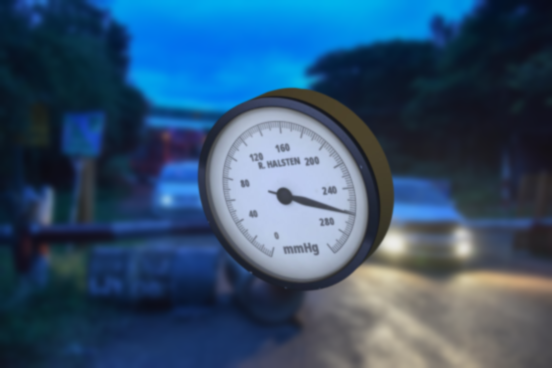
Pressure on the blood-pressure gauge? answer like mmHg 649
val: mmHg 260
